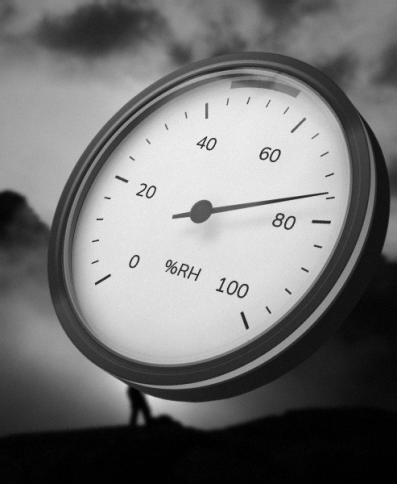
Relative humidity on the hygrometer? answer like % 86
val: % 76
